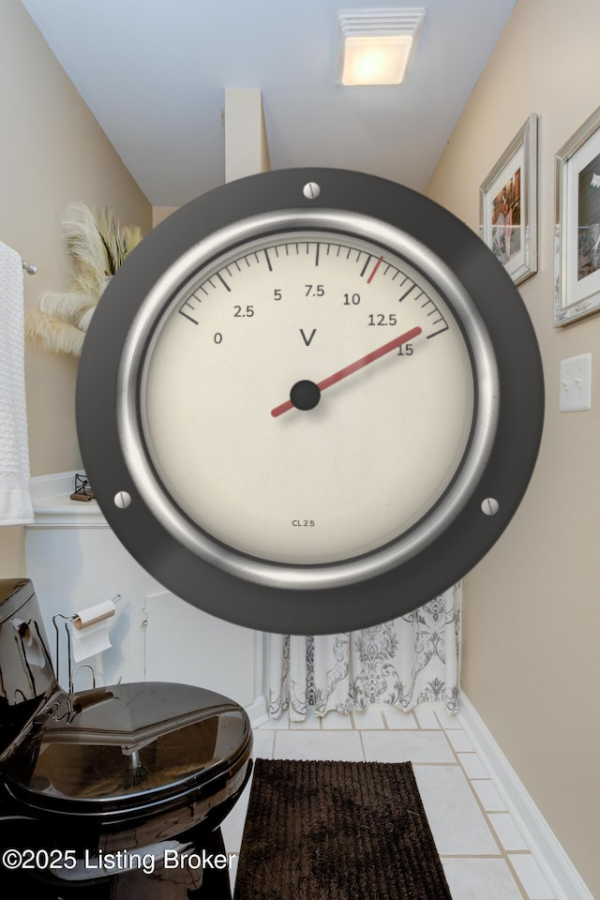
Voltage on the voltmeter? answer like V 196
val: V 14.5
